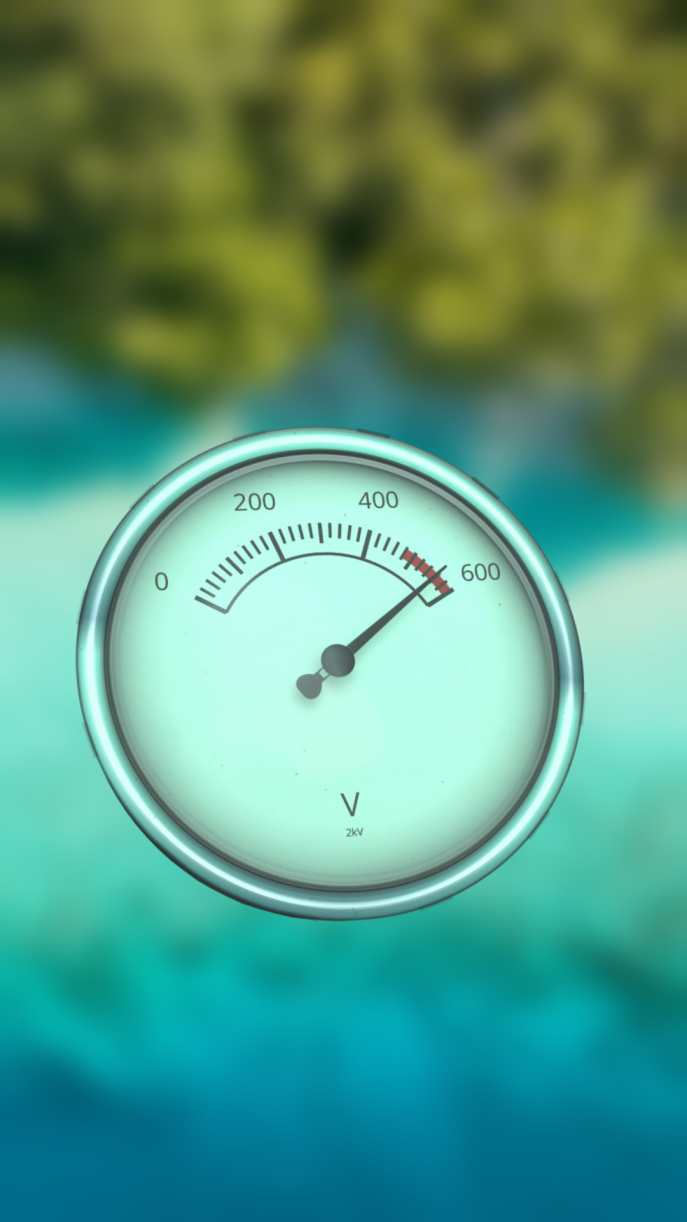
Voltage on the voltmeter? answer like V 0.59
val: V 560
